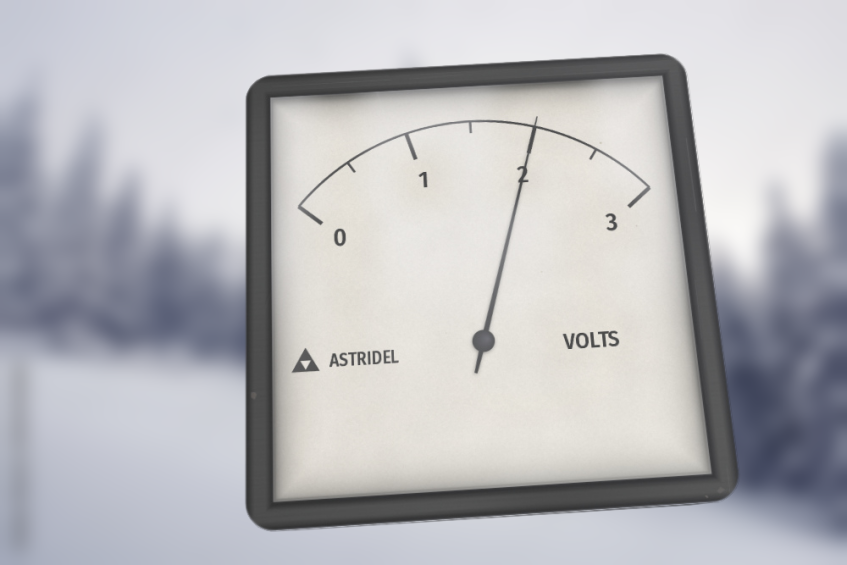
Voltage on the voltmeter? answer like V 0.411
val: V 2
